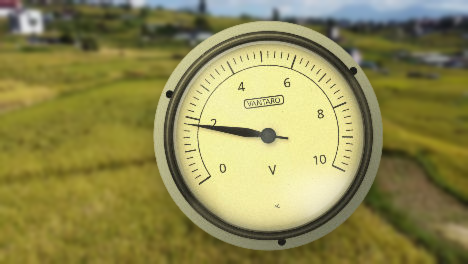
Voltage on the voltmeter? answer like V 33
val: V 1.8
